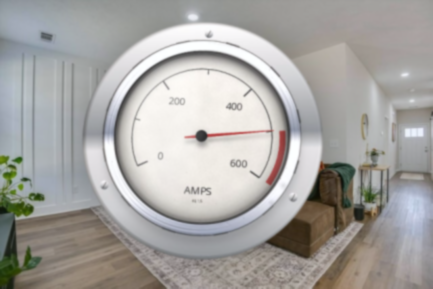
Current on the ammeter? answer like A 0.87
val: A 500
